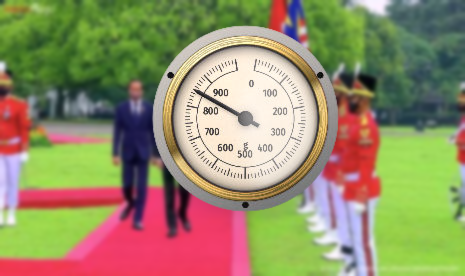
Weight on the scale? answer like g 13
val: g 850
